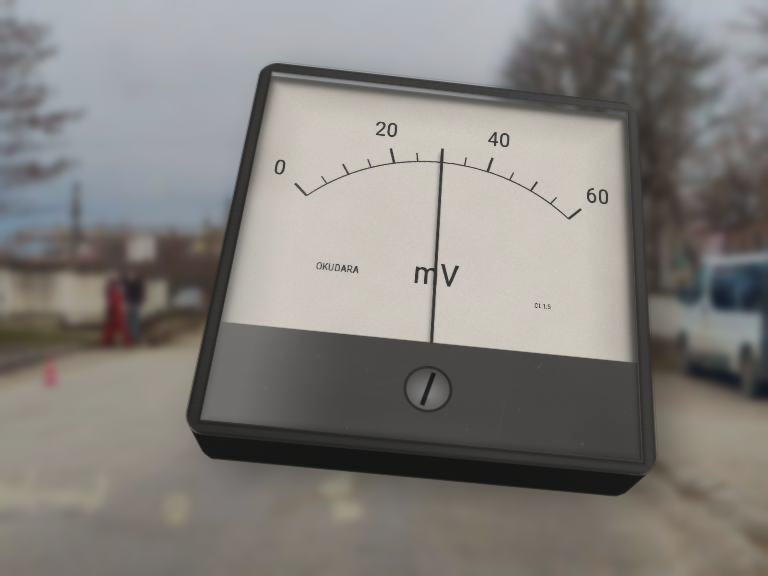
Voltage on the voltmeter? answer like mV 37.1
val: mV 30
